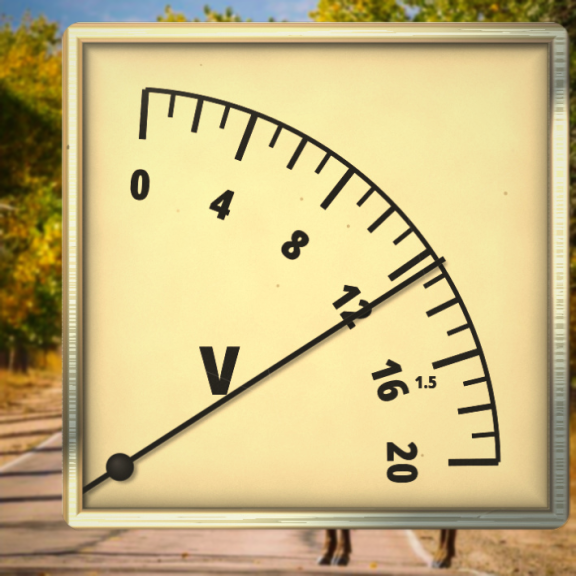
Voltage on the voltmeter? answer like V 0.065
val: V 12.5
